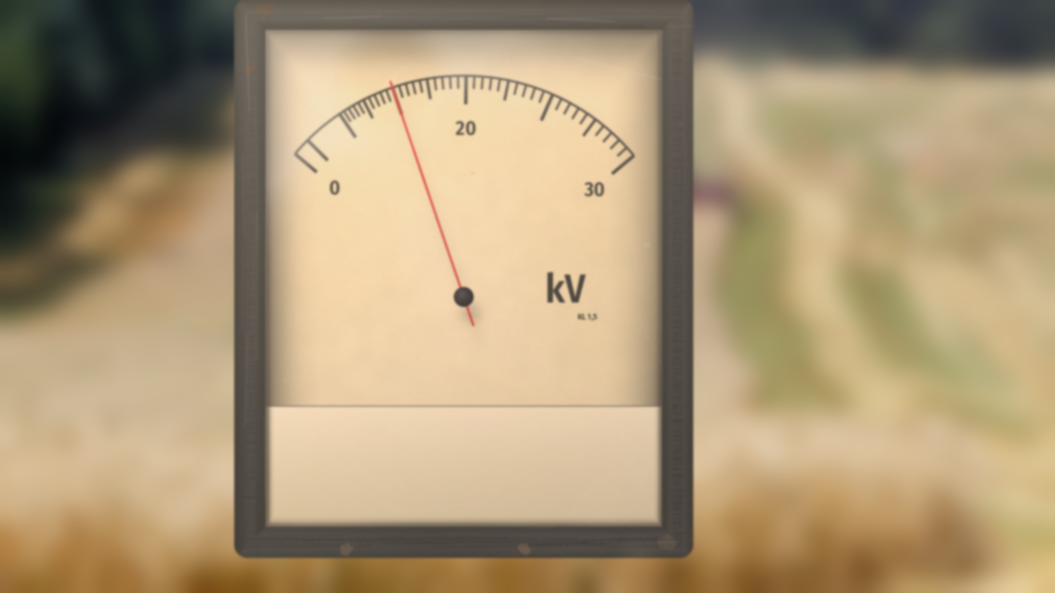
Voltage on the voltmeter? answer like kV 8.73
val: kV 15
